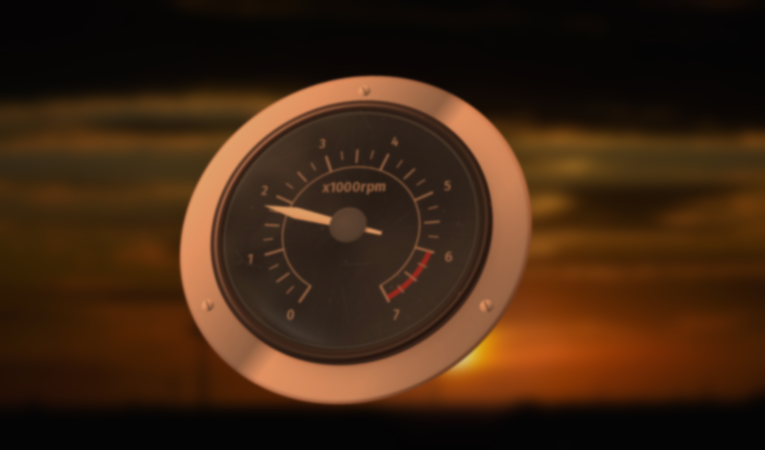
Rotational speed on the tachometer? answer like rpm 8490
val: rpm 1750
